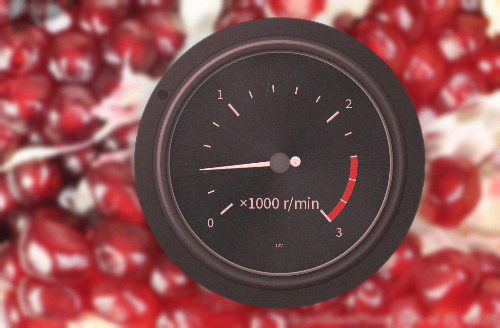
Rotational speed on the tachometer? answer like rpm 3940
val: rpm 400
